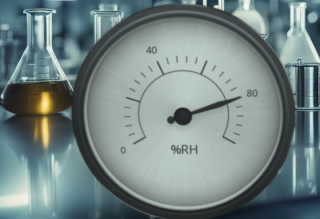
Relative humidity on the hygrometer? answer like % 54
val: % 80
